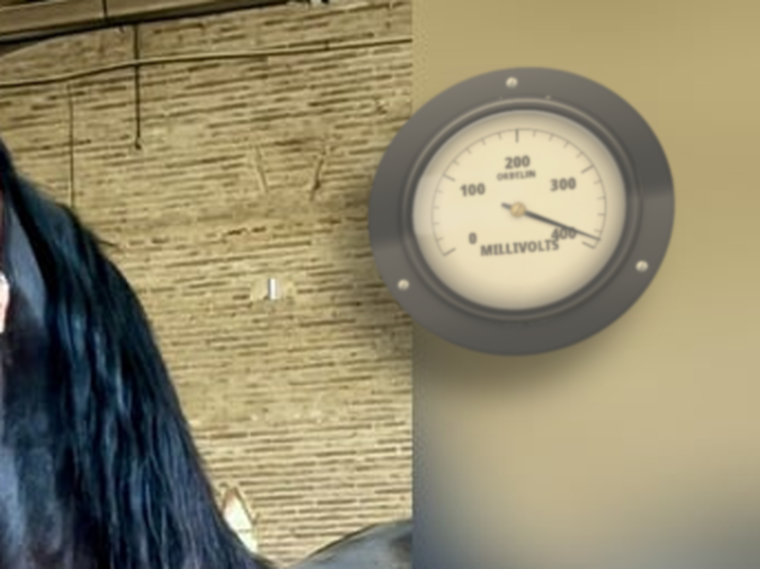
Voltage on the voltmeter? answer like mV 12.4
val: mV 390
